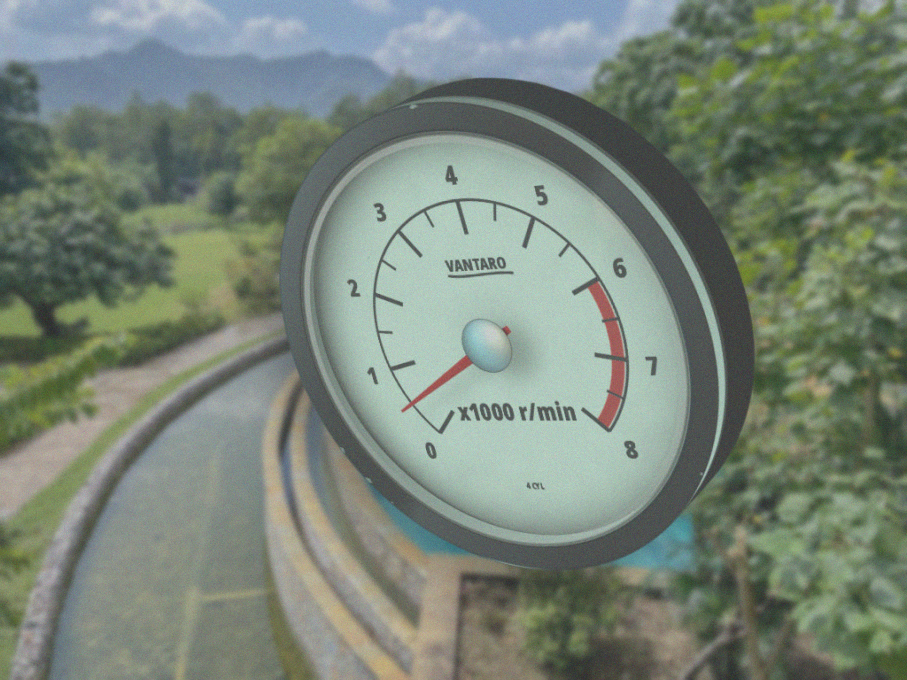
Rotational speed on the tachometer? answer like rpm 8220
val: rpm 500
